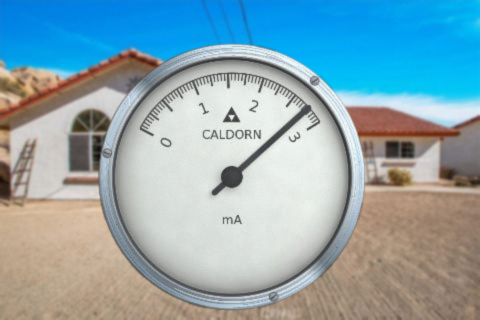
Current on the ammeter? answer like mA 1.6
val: mA 2.75
